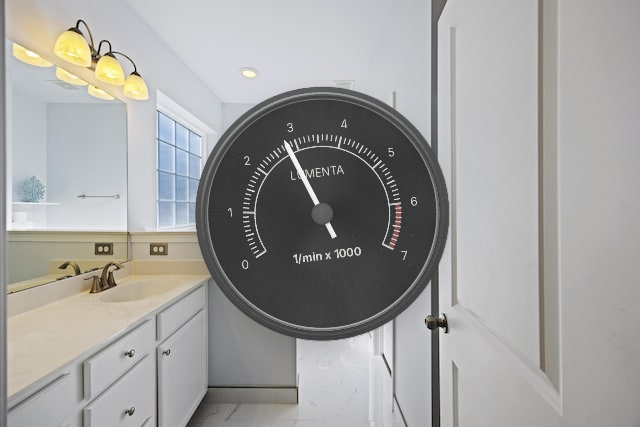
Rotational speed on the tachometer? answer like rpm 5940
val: rpm 2800
